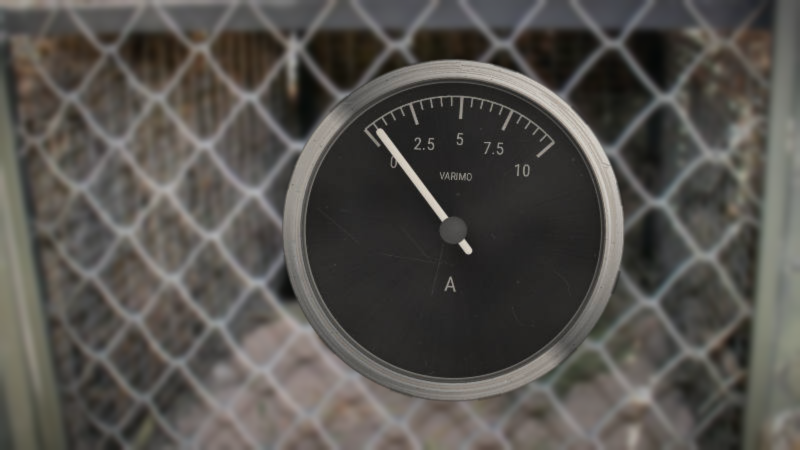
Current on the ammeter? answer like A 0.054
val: A 0.5
